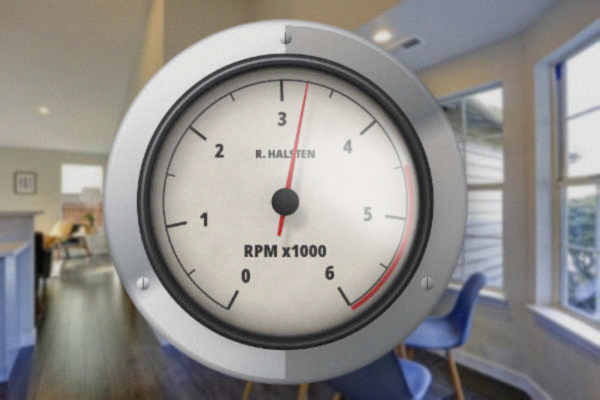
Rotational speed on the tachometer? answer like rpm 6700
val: rpm 3250
